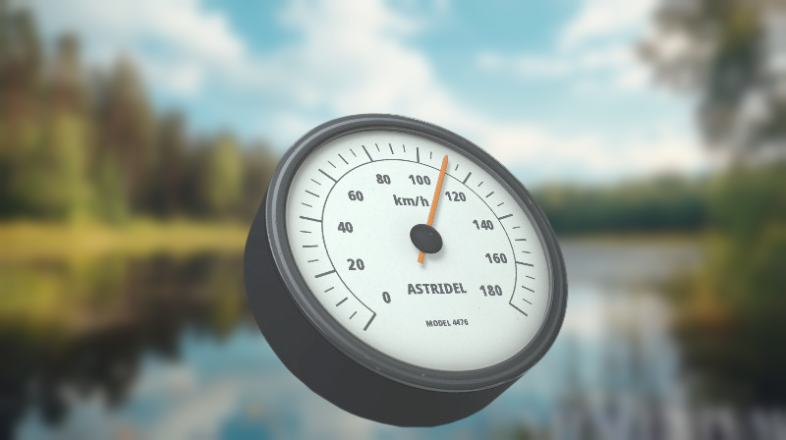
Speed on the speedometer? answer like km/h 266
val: km/h 110
